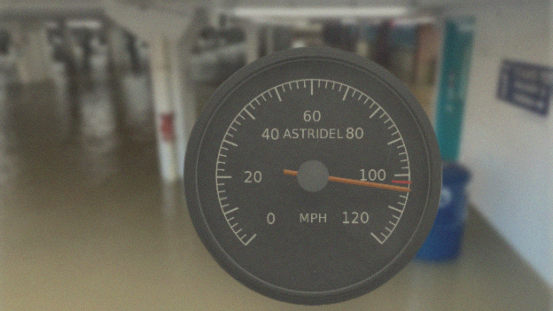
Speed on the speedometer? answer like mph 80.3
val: mph 104
